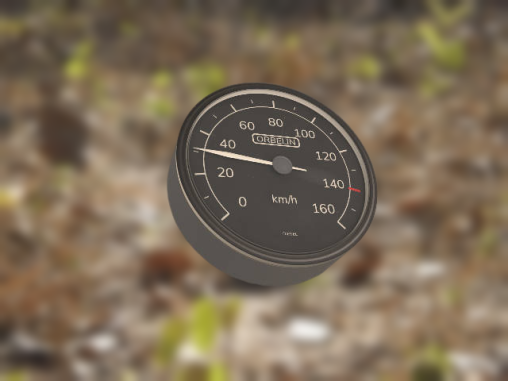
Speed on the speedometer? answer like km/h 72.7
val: km/h 30
